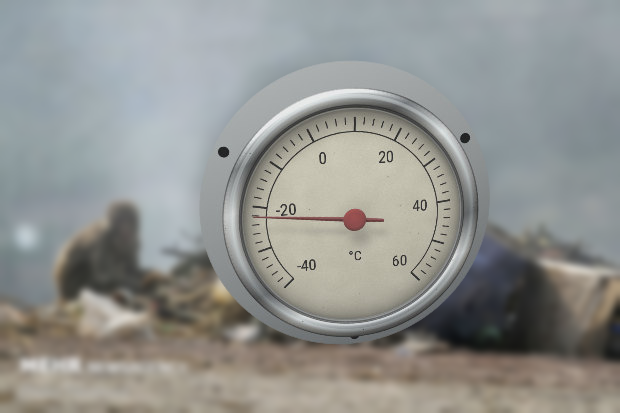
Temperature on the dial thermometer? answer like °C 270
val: °C -22
